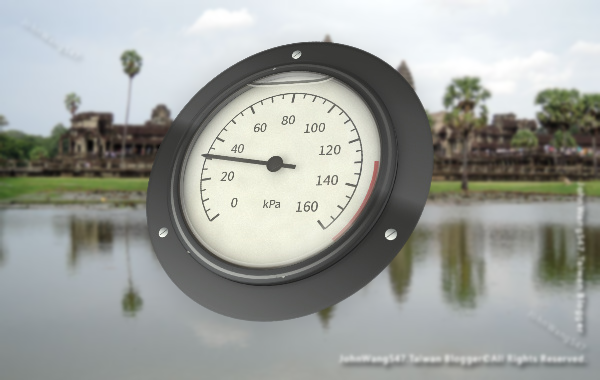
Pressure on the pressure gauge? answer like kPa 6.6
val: kPa 30
